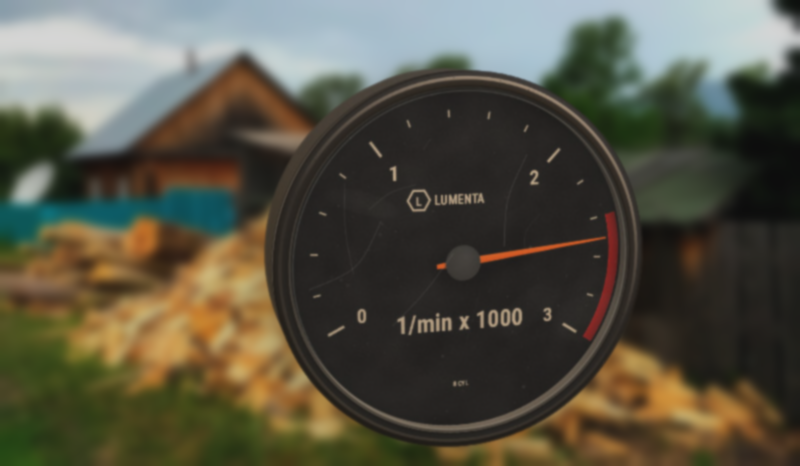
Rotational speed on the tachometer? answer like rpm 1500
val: rpm 2500
